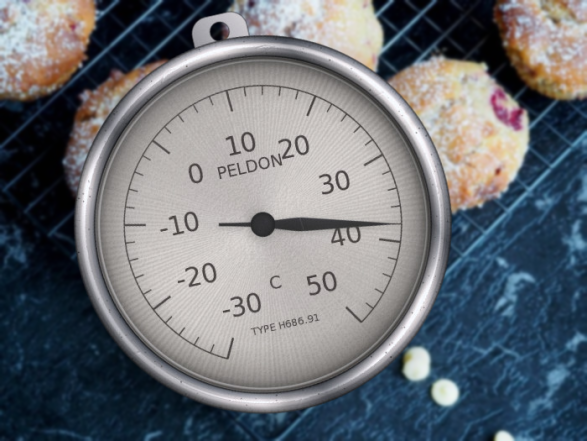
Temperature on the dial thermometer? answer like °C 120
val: °C 38
